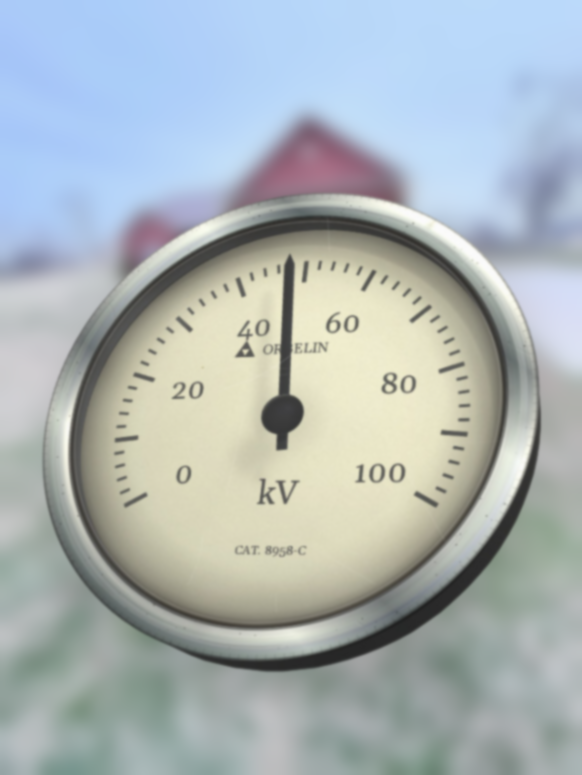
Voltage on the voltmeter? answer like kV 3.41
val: kV 48
